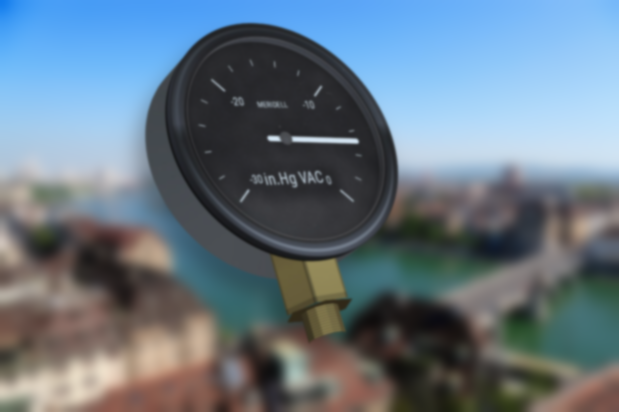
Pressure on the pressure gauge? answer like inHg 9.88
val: inHg -5
